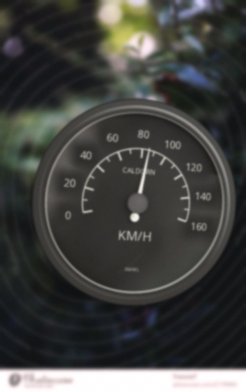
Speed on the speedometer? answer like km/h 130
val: km/h 85
